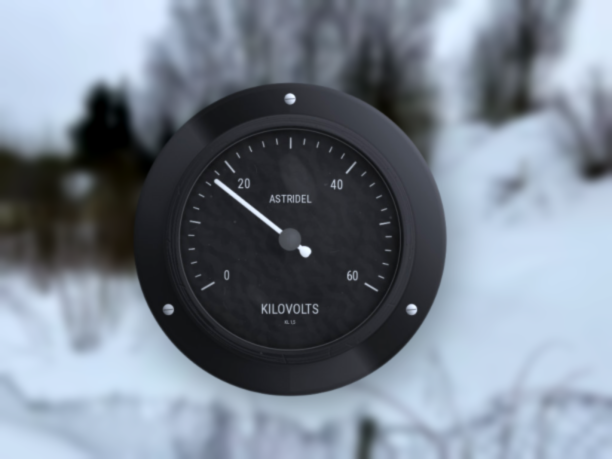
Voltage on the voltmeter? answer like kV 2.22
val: kV 17
